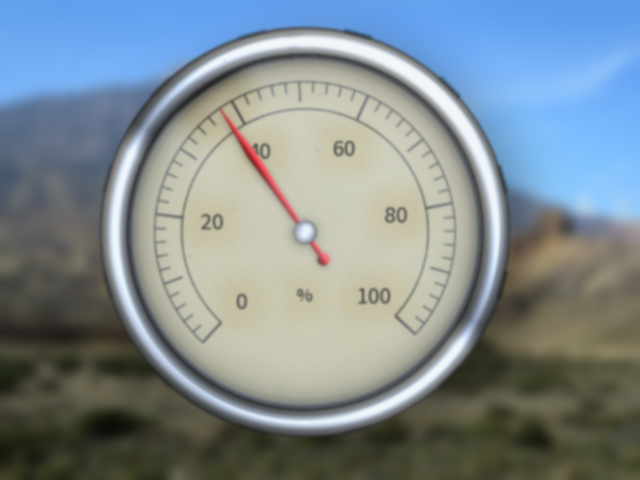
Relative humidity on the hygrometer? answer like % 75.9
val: % 38
